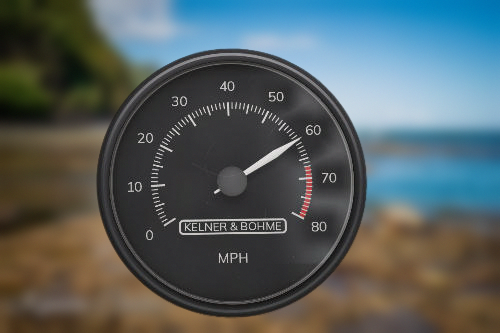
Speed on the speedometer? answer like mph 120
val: mph 60
